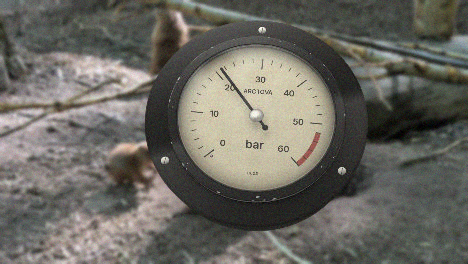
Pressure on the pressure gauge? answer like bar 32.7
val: bar 21
